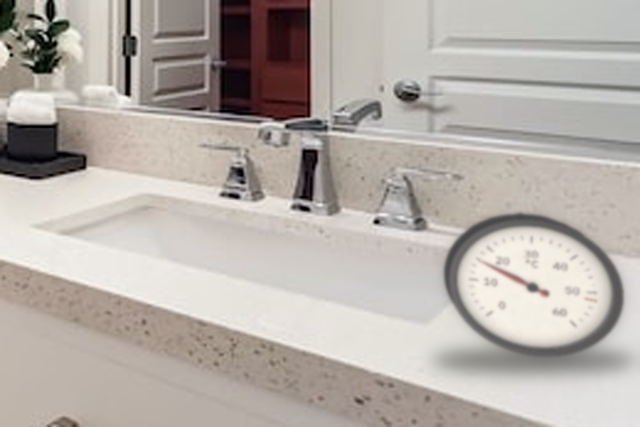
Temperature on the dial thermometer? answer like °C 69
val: °C 16
